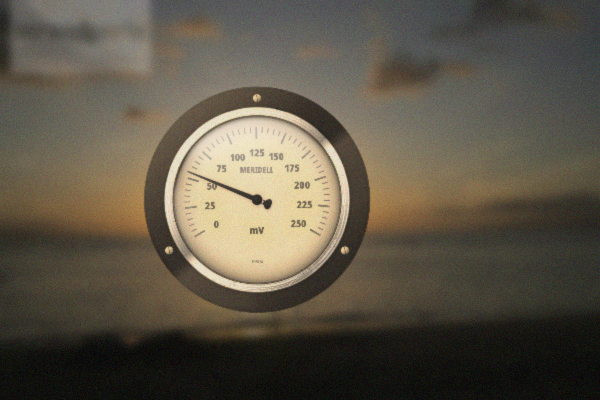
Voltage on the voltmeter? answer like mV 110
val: mV 55
